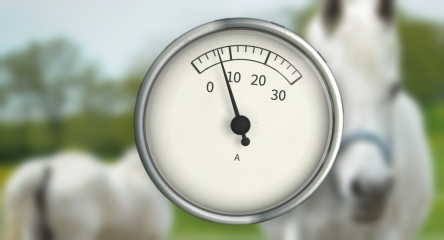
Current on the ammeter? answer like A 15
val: A 7
